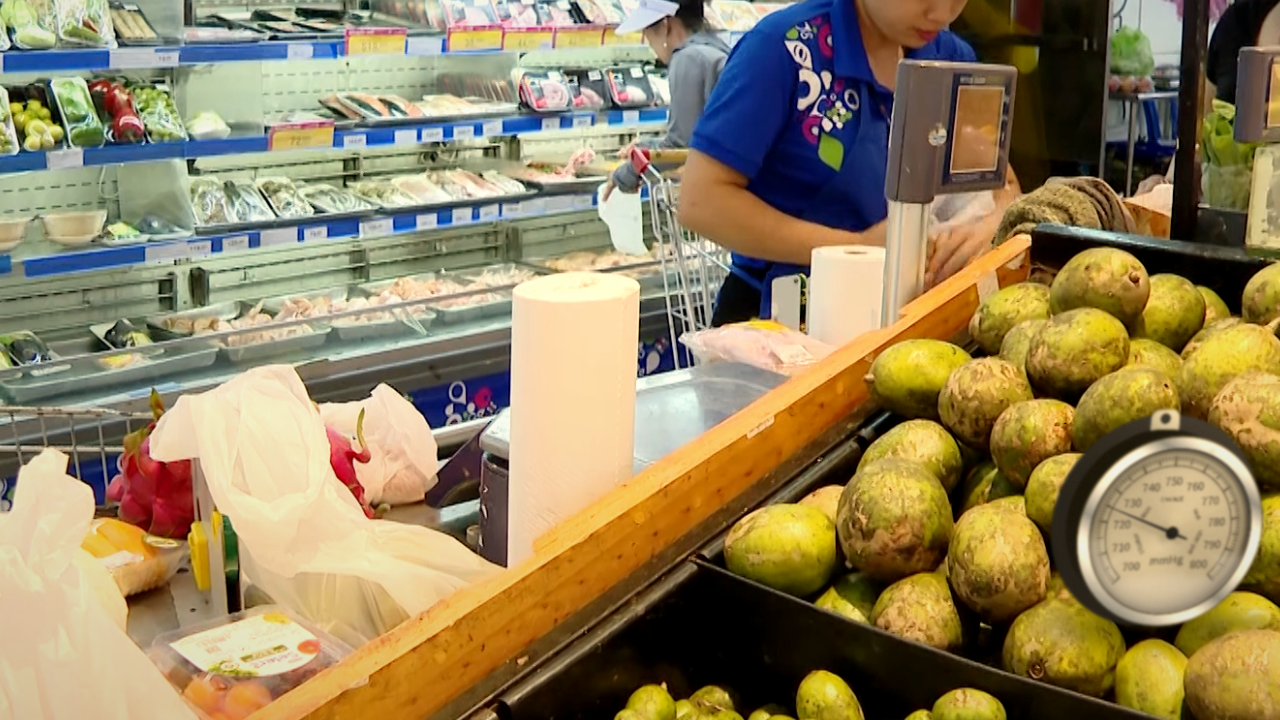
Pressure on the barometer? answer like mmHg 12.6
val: mmHg 725
